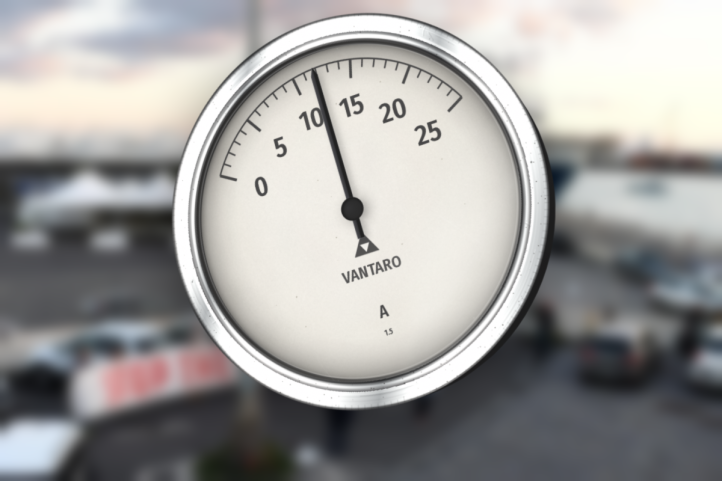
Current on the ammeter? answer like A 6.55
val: A 12
